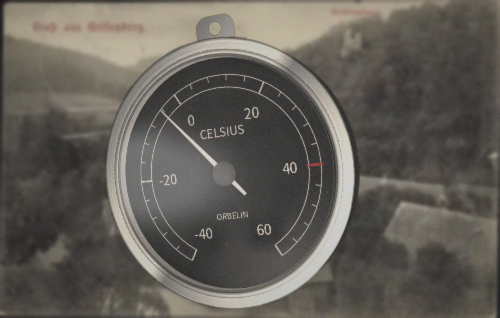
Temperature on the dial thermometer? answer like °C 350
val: °C -4
